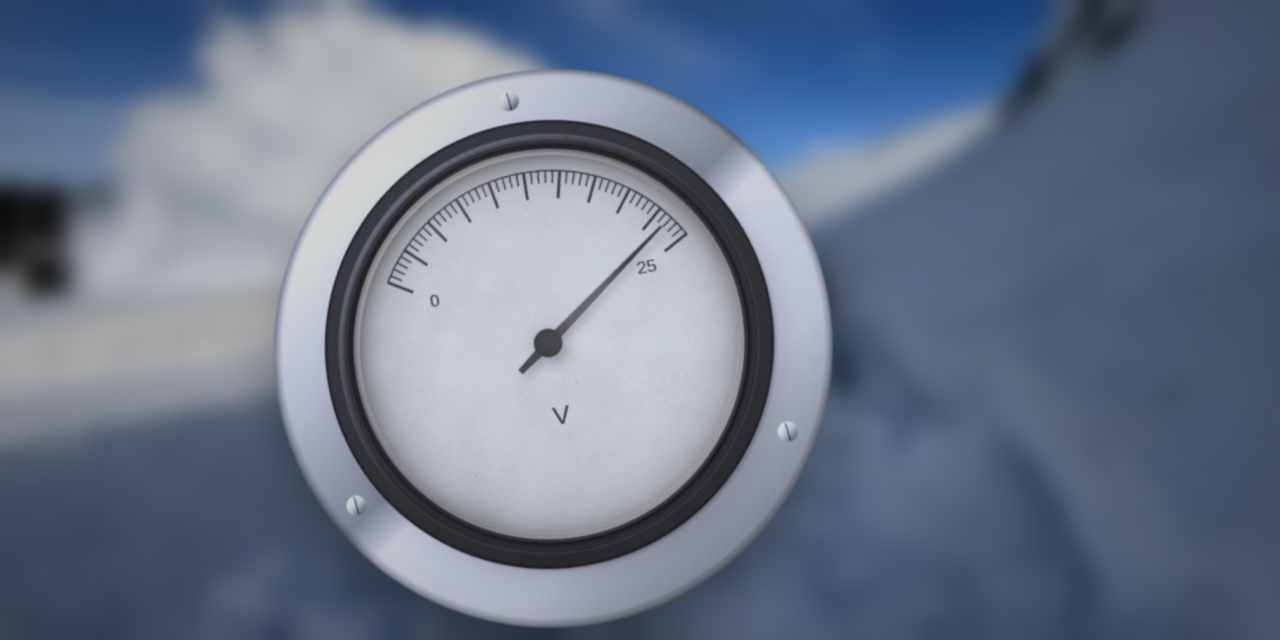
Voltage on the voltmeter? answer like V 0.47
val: V 23.5
